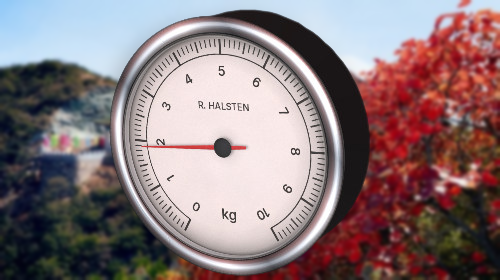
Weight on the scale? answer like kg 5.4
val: kg 1.9
